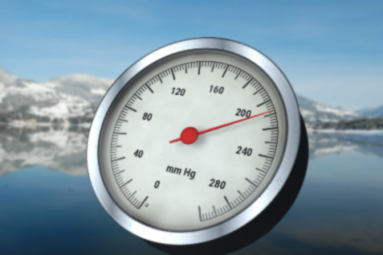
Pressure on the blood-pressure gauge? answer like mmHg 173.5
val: mmHg 210
